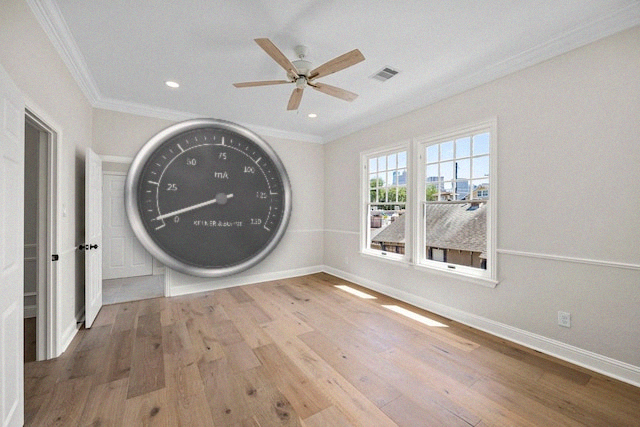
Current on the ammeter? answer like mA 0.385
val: mA 5
